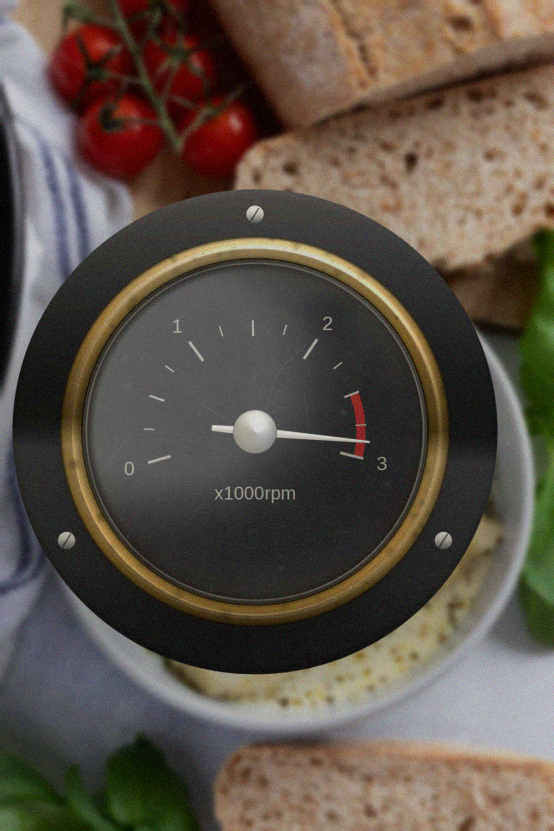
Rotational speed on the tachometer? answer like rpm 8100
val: rpm 2875
